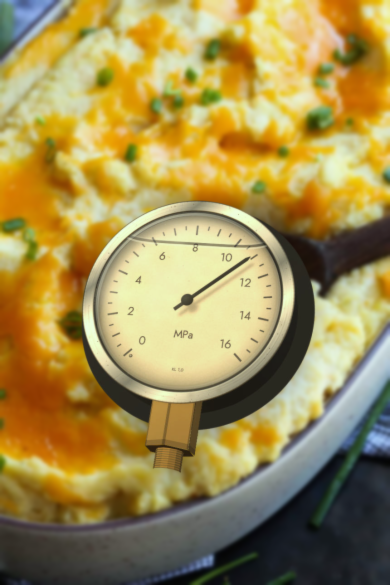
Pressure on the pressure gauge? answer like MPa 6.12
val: MPa 11
